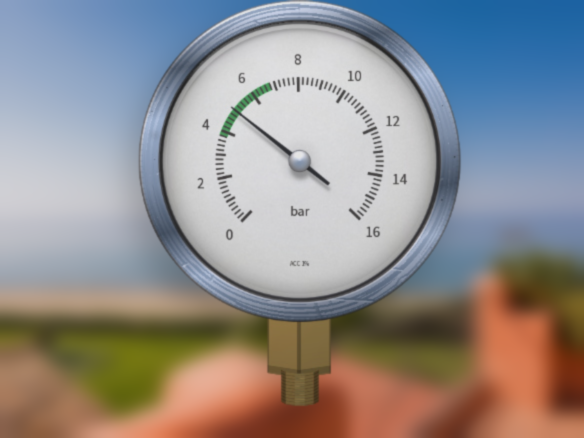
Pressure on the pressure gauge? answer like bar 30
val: bar 5
